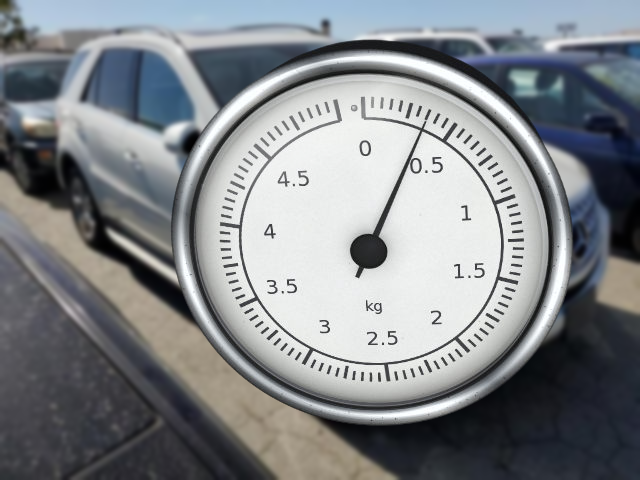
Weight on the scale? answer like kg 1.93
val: kg 0.35
